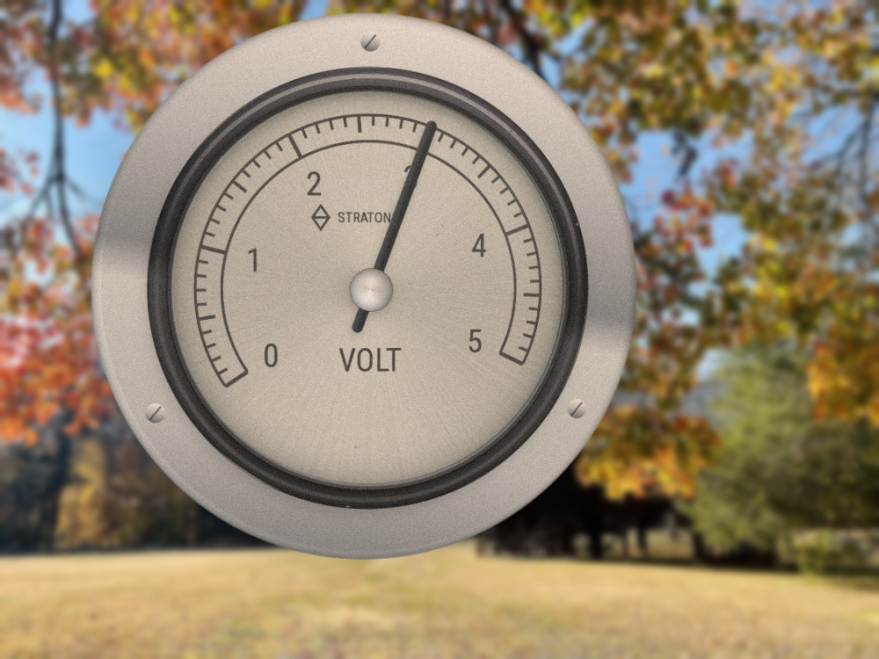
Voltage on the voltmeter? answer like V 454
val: V 3
